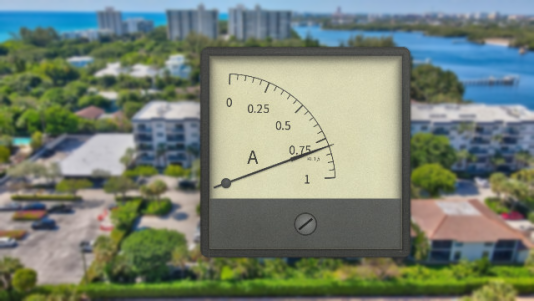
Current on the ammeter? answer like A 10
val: A 0.8
